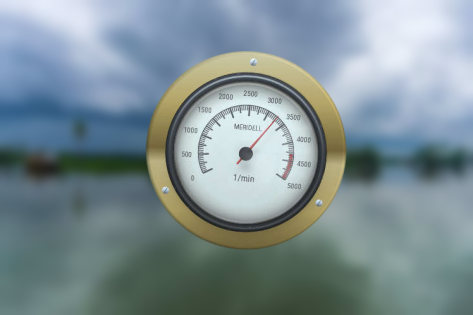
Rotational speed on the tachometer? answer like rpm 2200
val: rpm 3250
